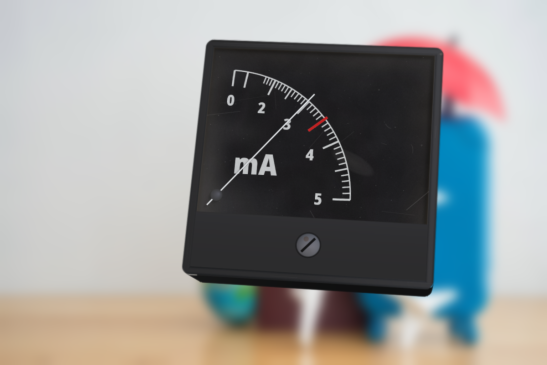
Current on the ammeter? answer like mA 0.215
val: mA 3
